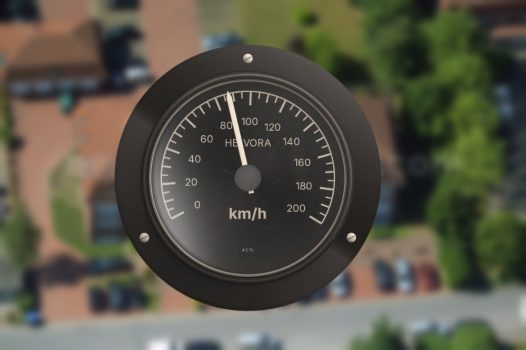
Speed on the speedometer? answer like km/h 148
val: km/h 87.5
